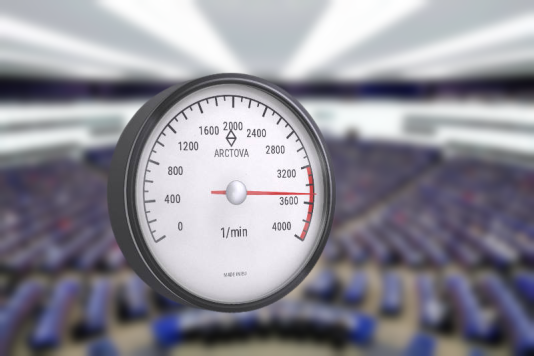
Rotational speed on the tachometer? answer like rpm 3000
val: rpm 3500
